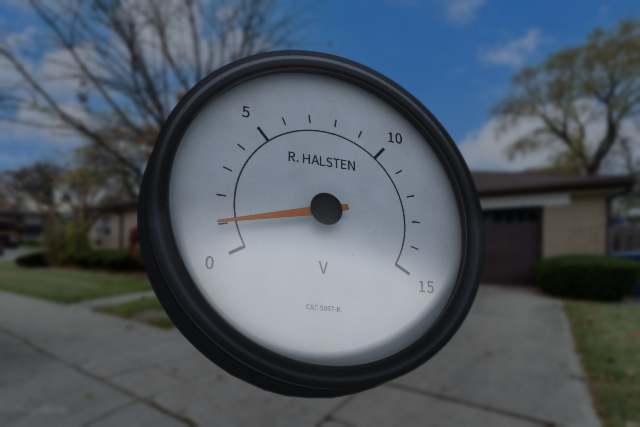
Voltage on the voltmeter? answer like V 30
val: V 1
